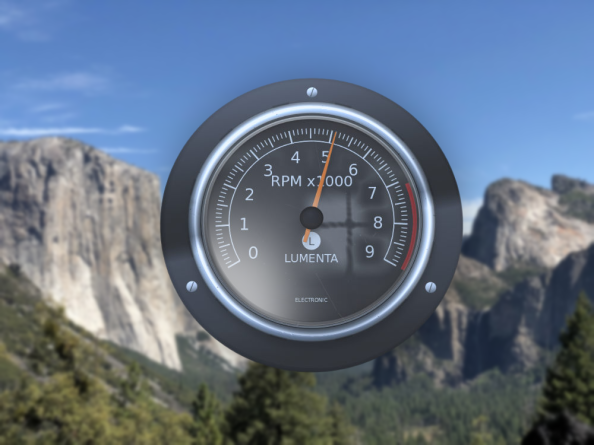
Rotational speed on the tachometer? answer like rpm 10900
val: rpm 5100
